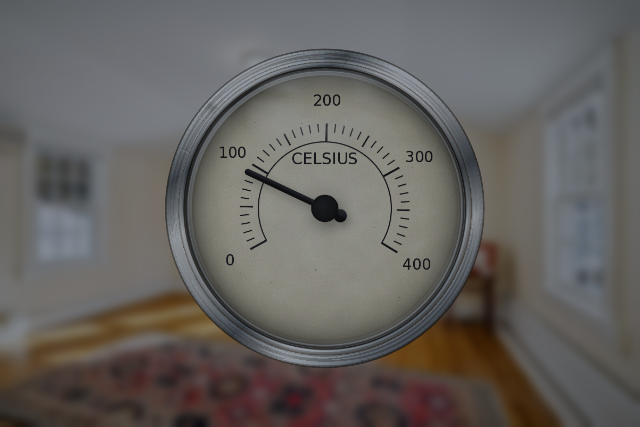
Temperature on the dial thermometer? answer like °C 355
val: °C 90
